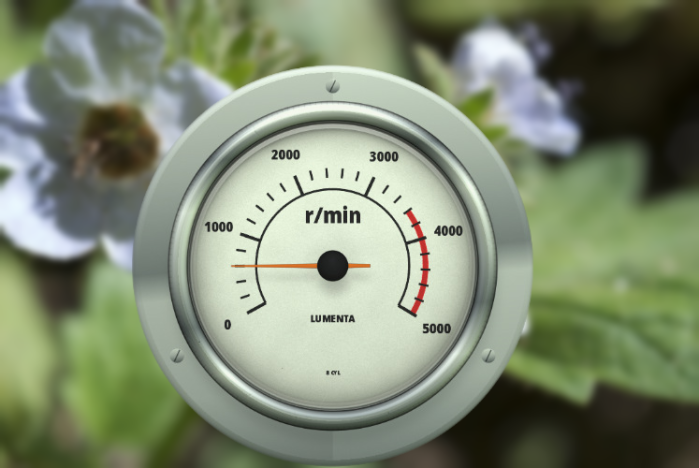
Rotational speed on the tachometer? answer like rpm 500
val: rpm 600
